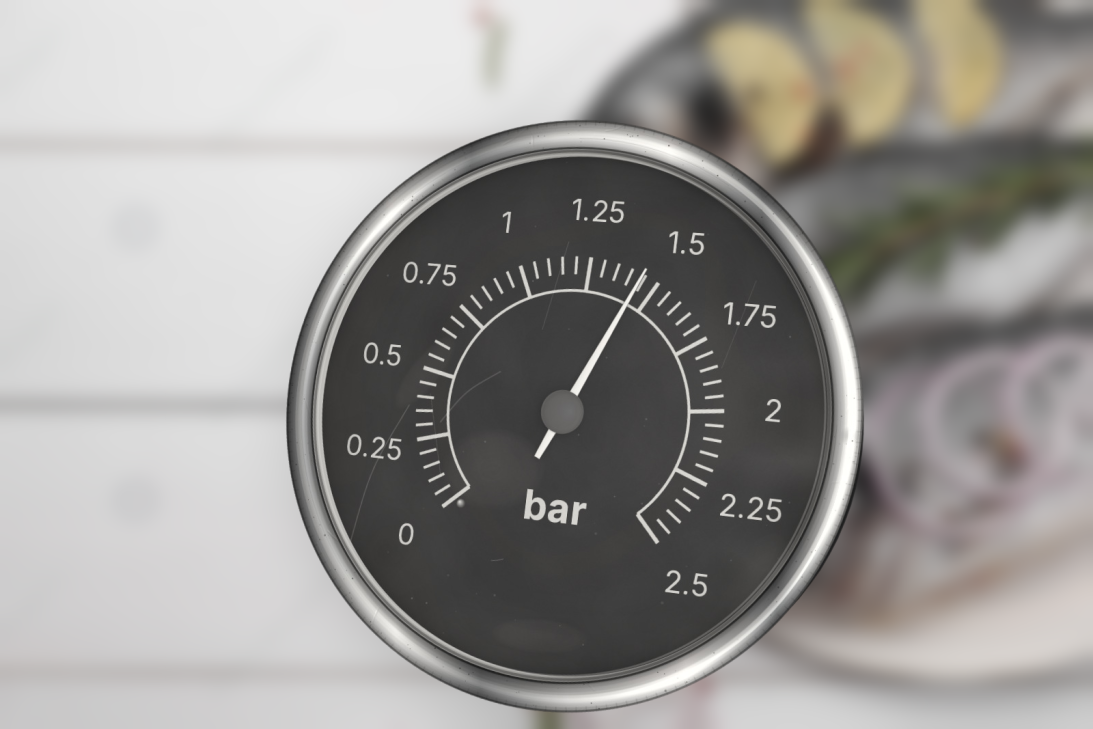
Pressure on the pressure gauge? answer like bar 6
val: bar 1.45
